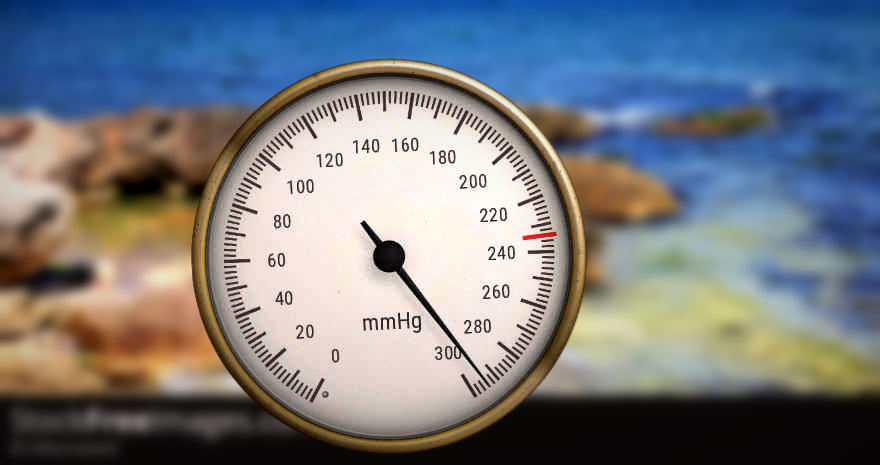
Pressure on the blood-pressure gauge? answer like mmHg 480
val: mmHg 294
